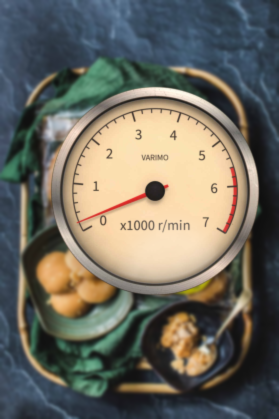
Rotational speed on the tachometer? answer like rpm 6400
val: rpm 200
